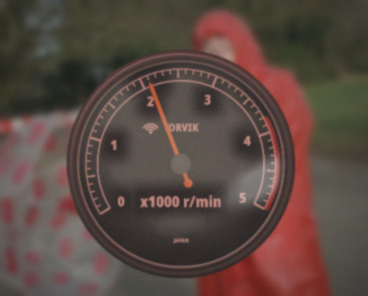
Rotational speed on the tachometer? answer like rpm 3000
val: rpm 2100
